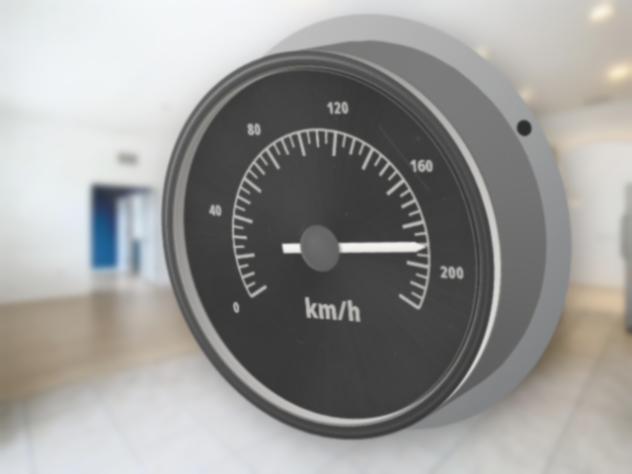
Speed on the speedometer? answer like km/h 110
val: km/h 190
